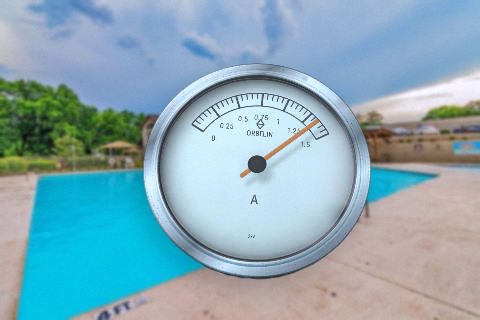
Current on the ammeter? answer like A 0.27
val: A 1.35
